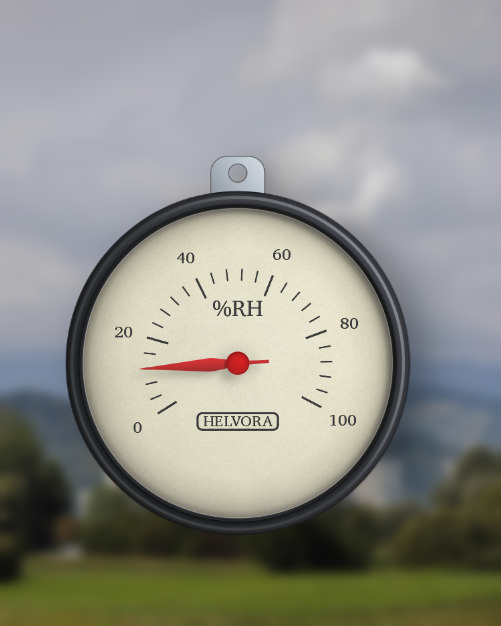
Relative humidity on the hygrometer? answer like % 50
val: % 12
